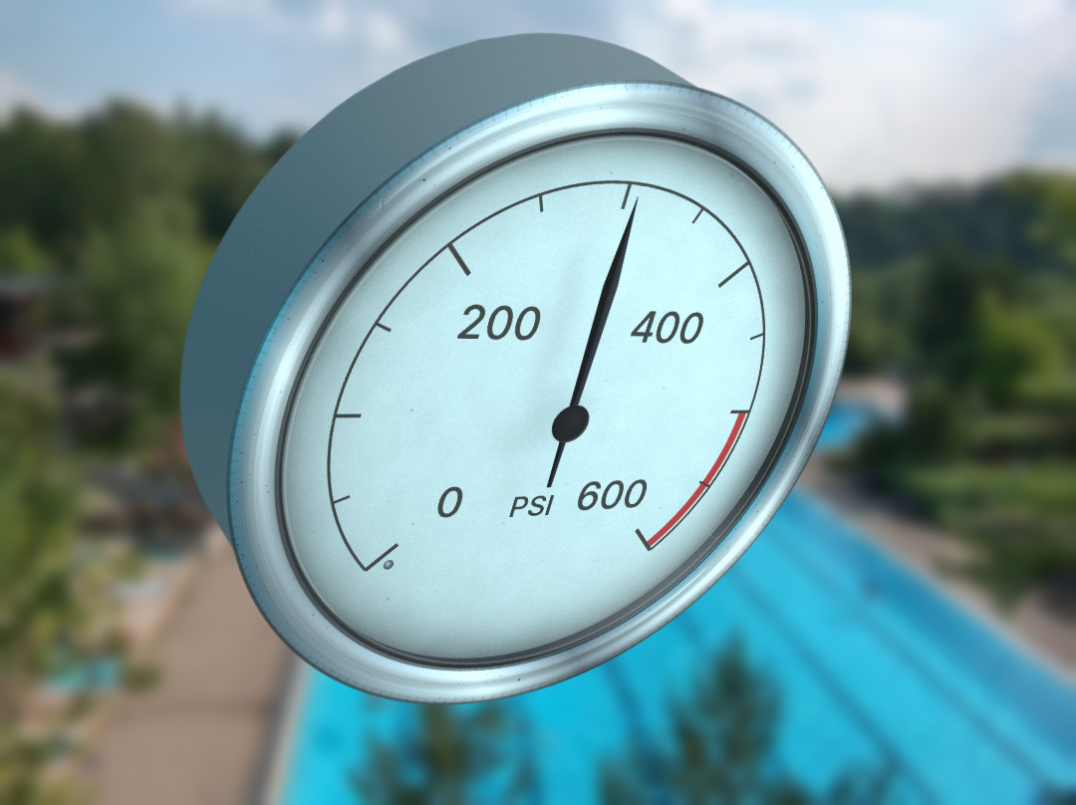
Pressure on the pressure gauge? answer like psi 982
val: psi 300
